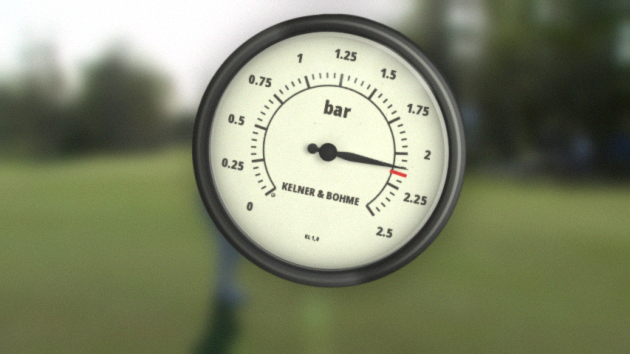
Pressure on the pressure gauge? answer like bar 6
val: bar 2.1
